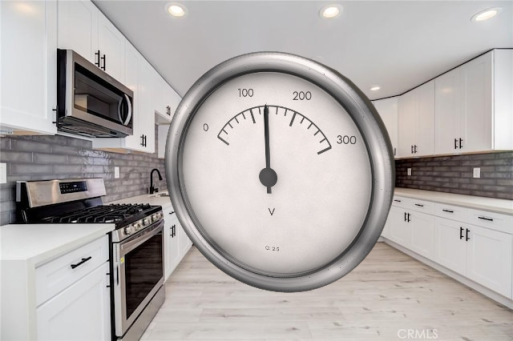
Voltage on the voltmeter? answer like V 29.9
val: V 140
